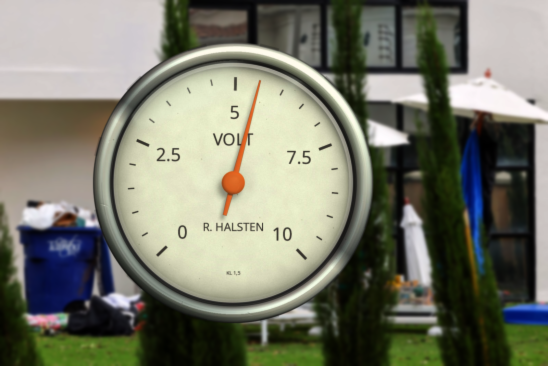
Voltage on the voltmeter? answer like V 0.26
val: V 5.5
